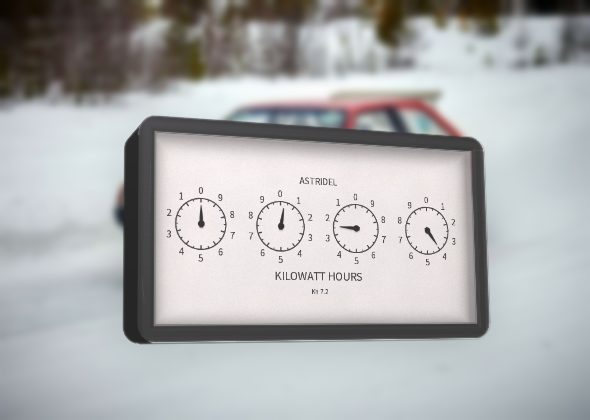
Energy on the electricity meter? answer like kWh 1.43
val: kWh 24
